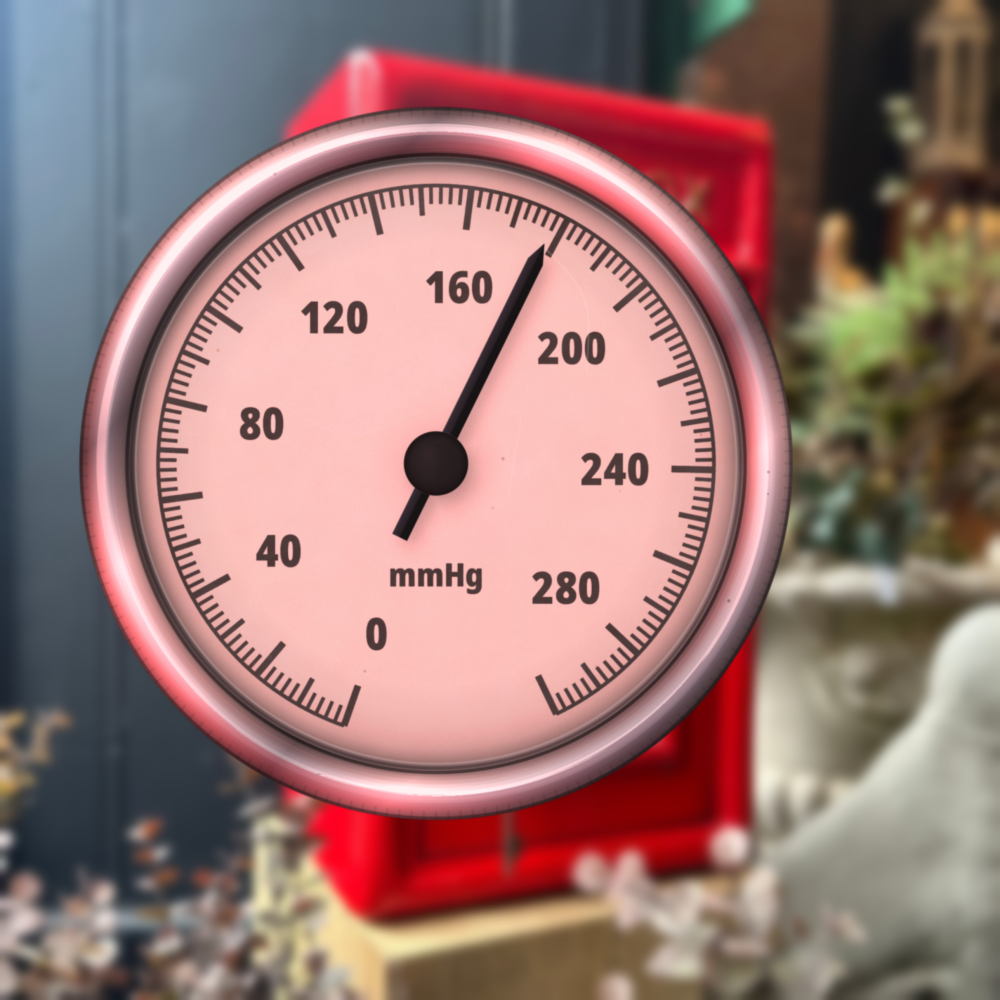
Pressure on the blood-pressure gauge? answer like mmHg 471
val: mmHg 178
